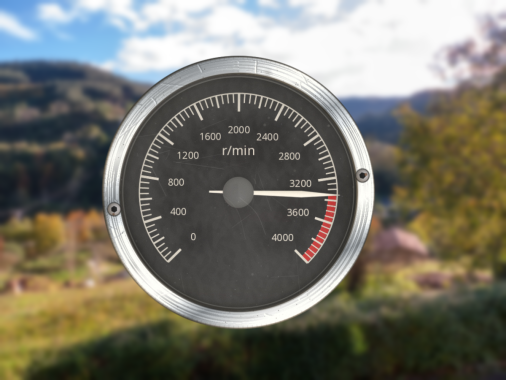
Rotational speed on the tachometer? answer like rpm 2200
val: rpm 3350
